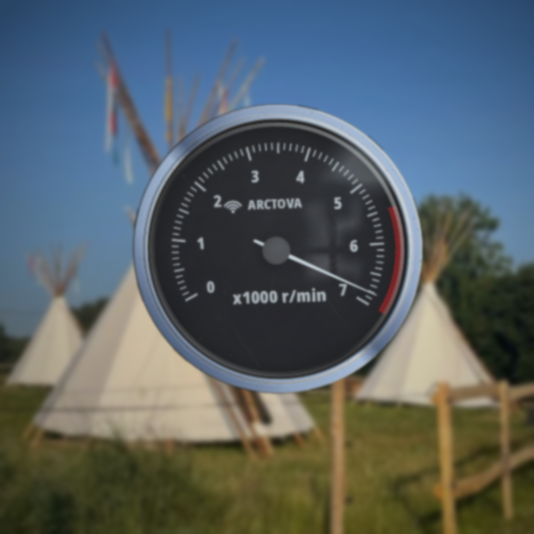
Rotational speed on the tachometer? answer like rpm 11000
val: rpm 6800
